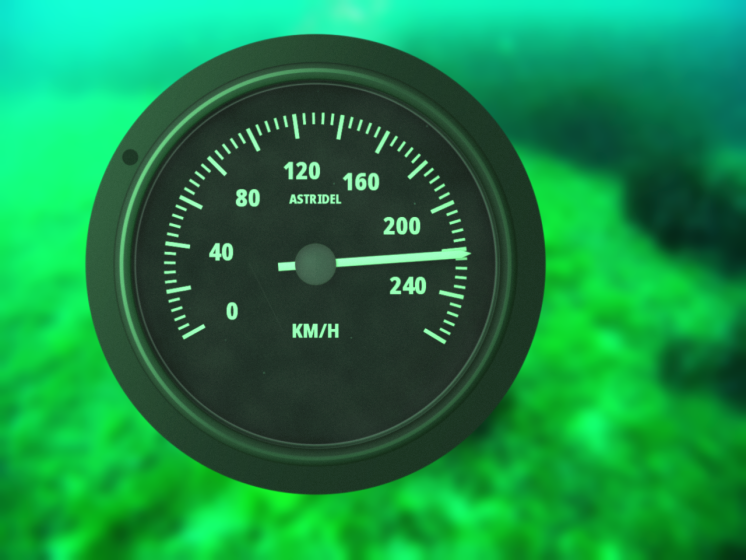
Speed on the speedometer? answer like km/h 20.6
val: km/h 222
